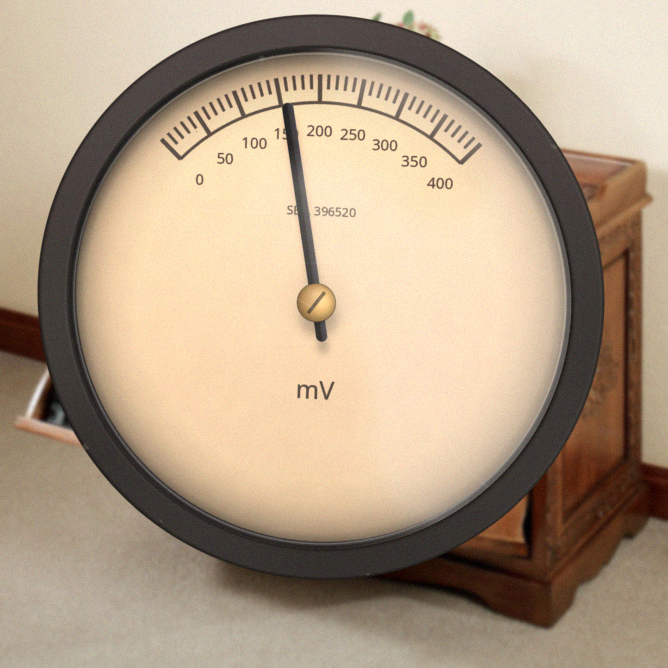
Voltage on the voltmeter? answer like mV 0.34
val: mV 160
